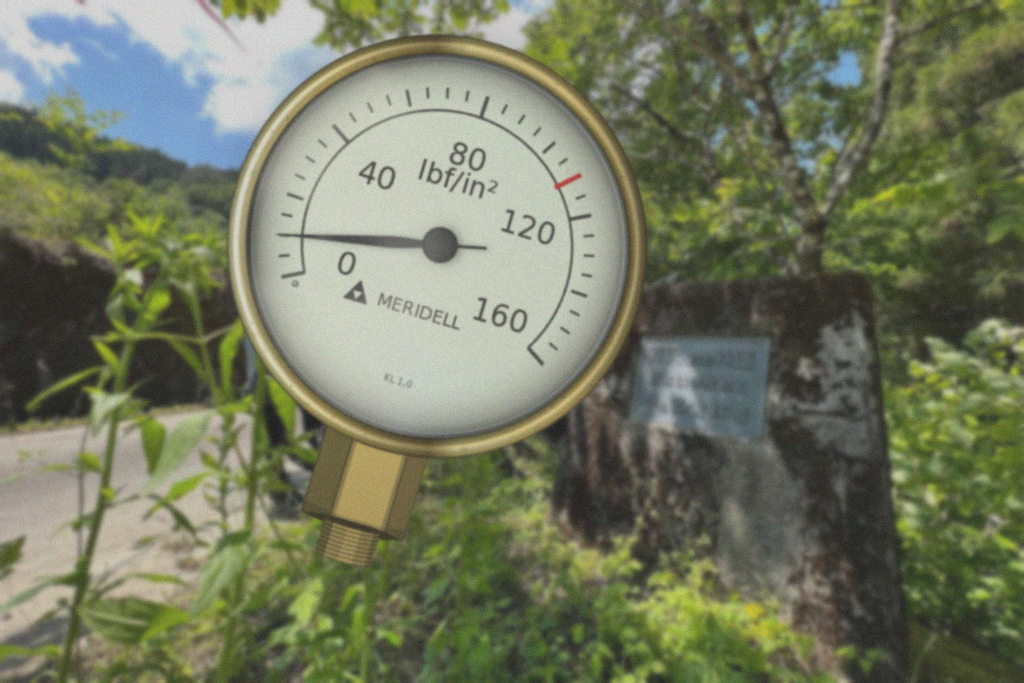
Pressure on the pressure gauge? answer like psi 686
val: psi 10
